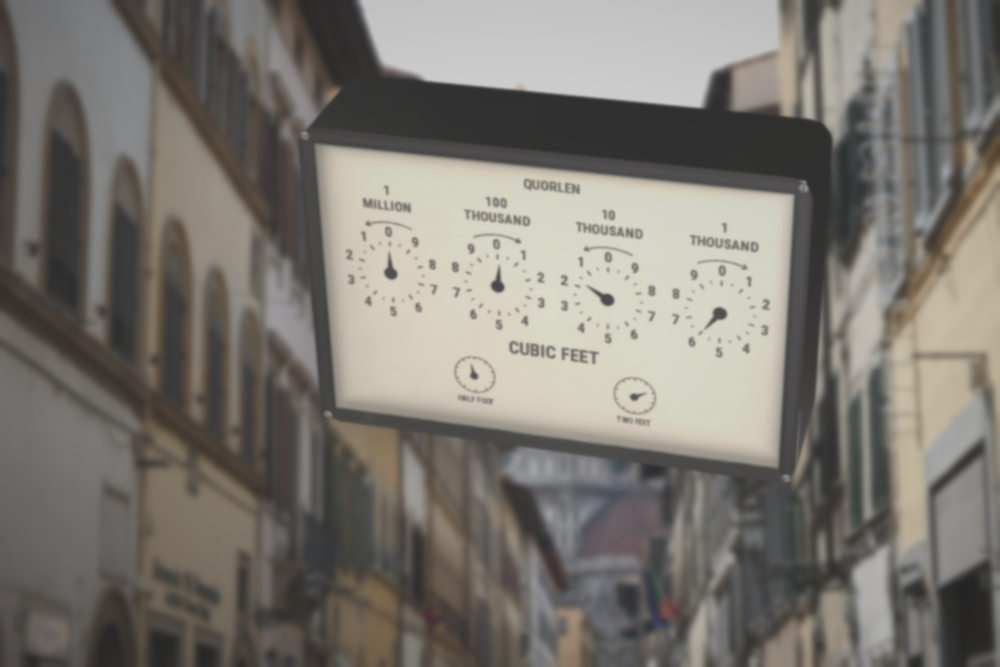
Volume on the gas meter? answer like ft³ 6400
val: ft³ 1600
